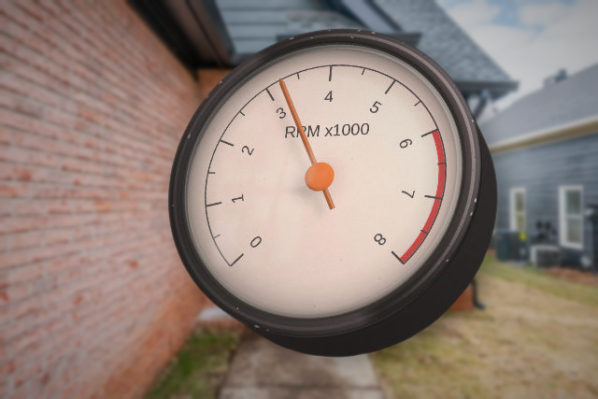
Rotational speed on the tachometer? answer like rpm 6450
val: rpm 3250
